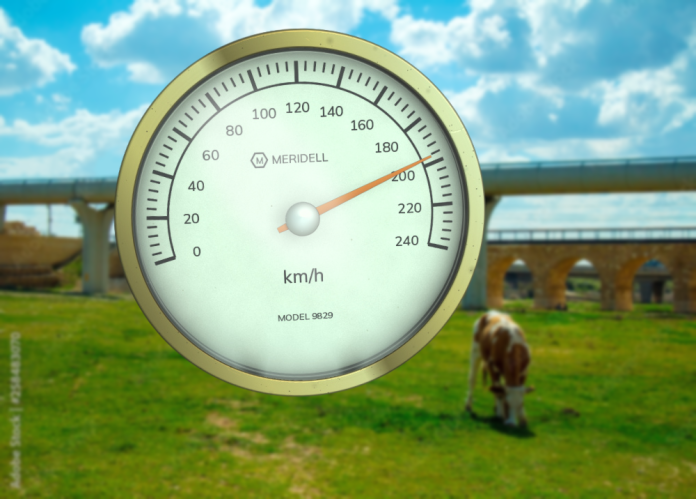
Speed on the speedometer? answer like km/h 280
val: km/h 196
